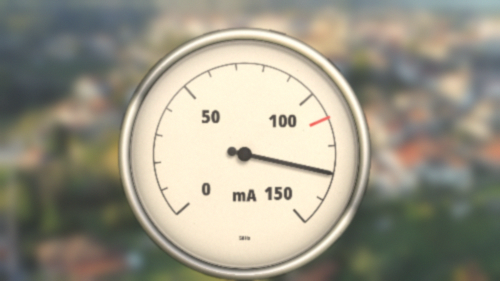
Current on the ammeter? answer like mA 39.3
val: mA 130
